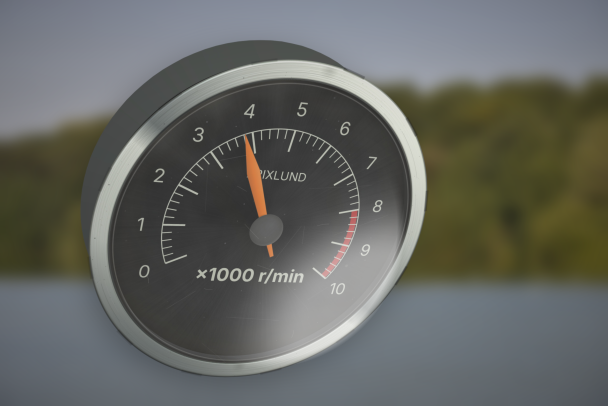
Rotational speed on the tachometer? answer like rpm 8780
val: rpm 3800
